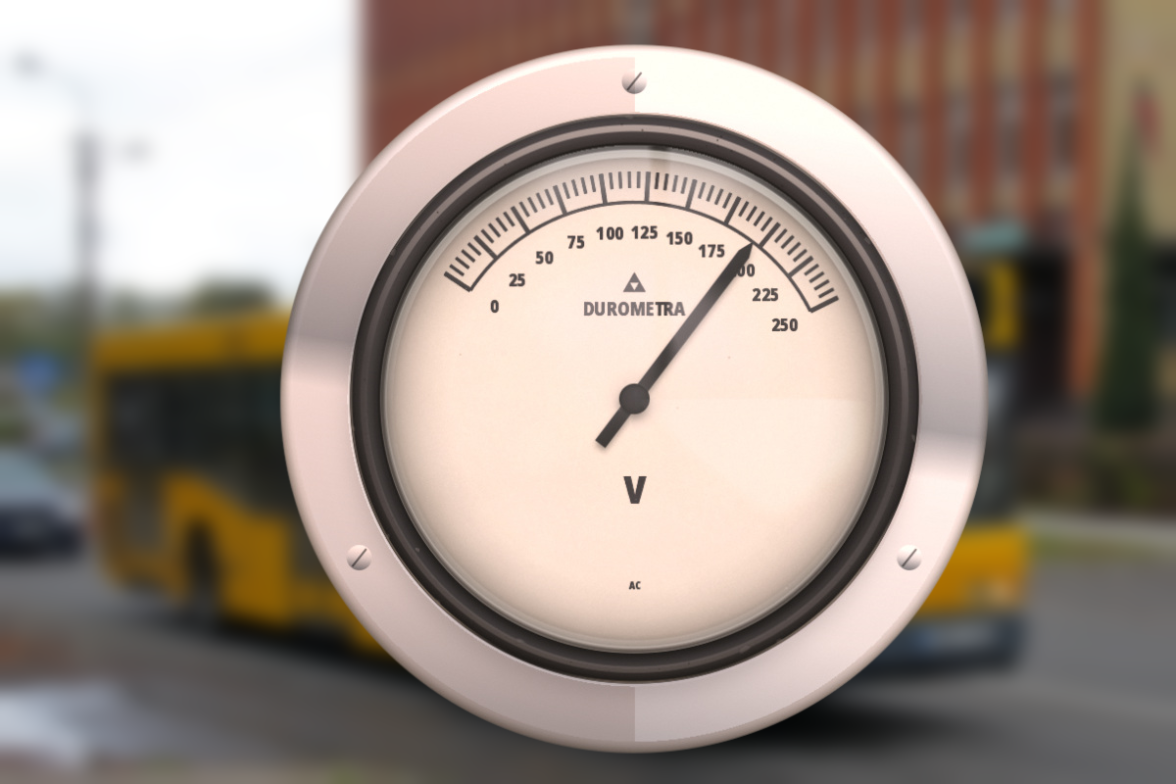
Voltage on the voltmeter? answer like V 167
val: V 195
